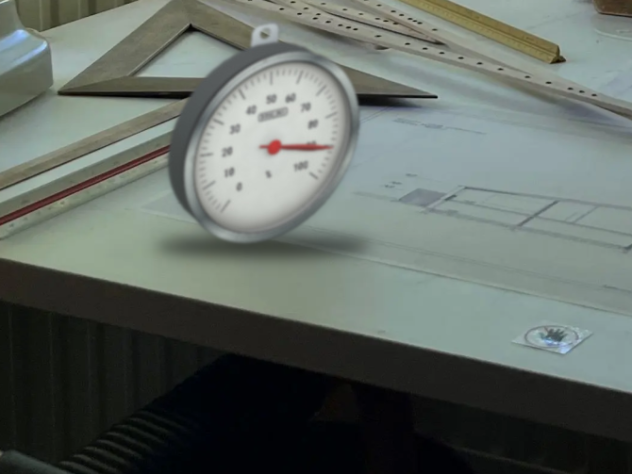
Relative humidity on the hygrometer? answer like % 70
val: % 90
